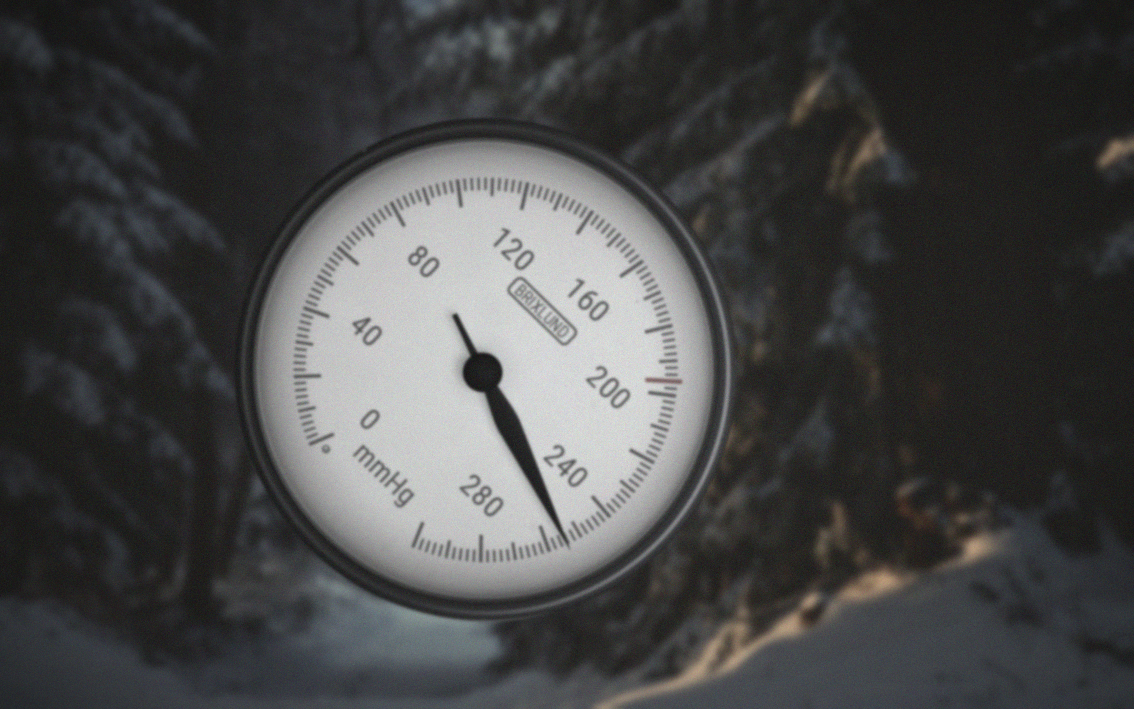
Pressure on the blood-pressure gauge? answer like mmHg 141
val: mmHg 254
